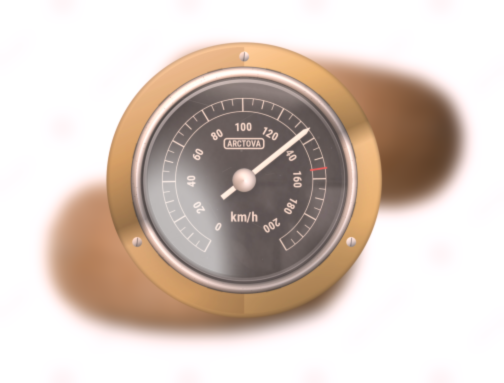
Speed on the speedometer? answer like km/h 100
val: km/h 135
